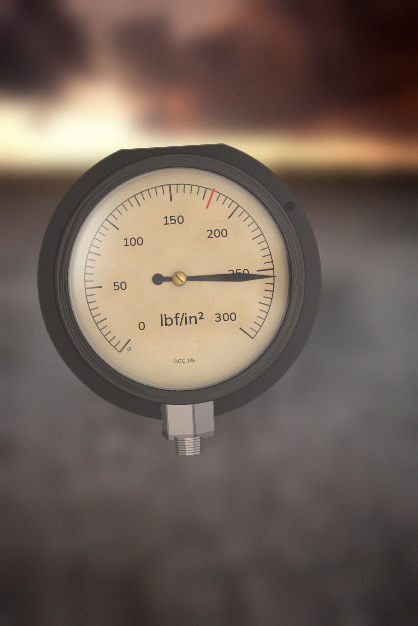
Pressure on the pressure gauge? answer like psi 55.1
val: psi 255
